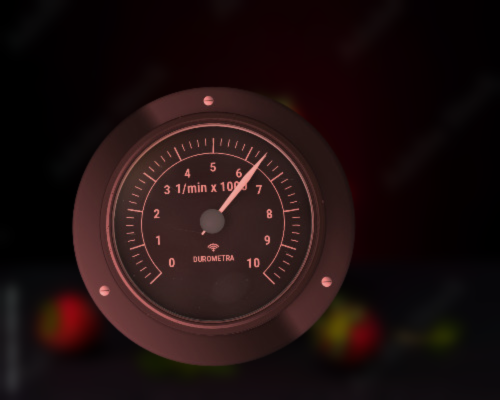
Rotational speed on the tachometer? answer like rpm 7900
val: rpm 6400
